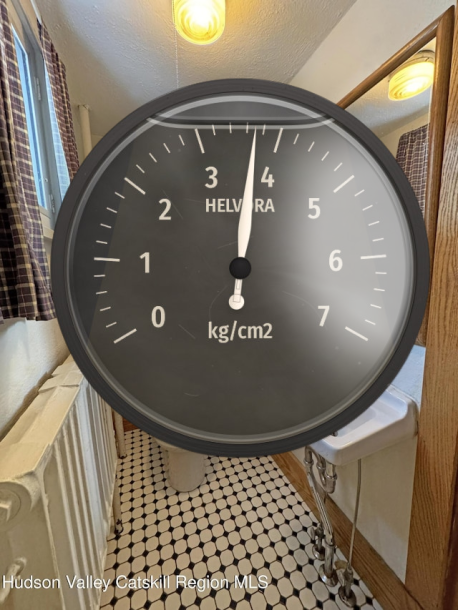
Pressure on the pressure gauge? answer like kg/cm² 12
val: kg/cm² 3.7
